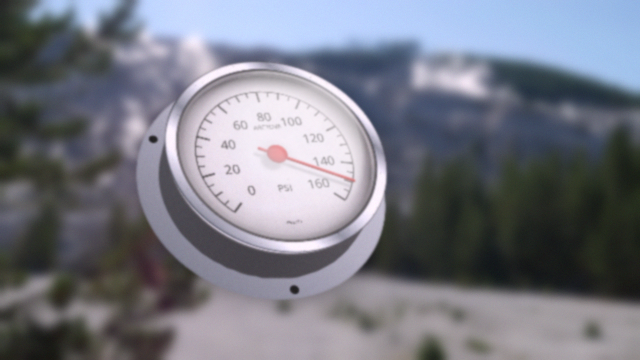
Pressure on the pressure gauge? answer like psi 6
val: psi 150
